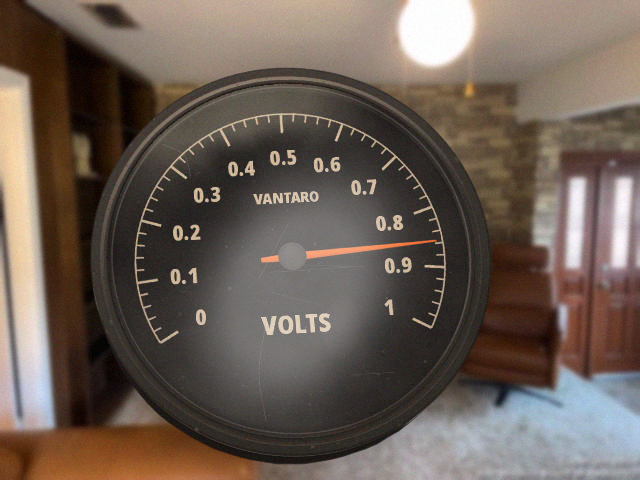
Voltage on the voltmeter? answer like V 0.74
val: V 0.86
